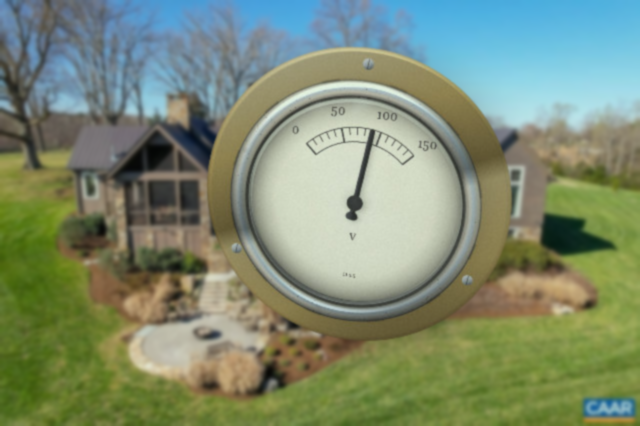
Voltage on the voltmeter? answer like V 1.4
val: V 90
